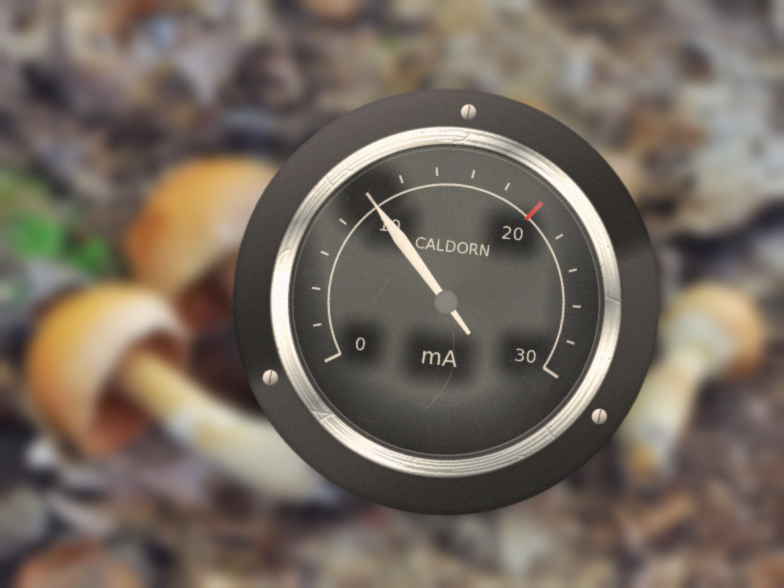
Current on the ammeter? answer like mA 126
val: mA 10
